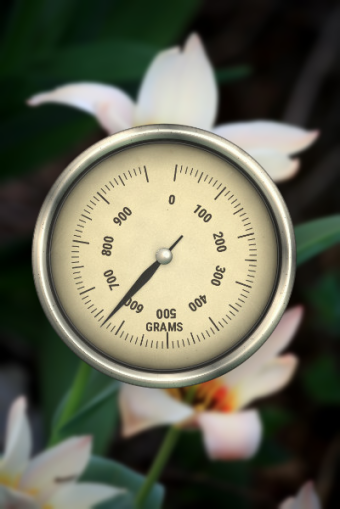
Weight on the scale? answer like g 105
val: g 630
